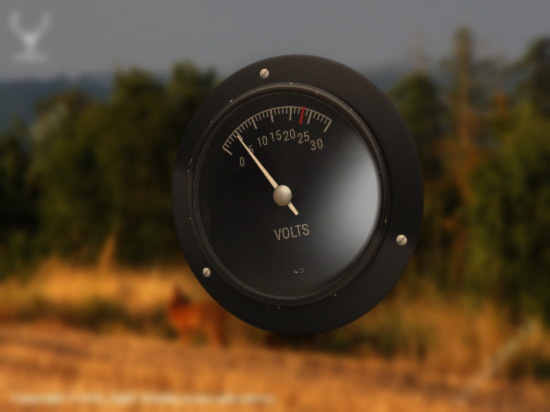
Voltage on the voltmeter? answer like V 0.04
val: V 5
